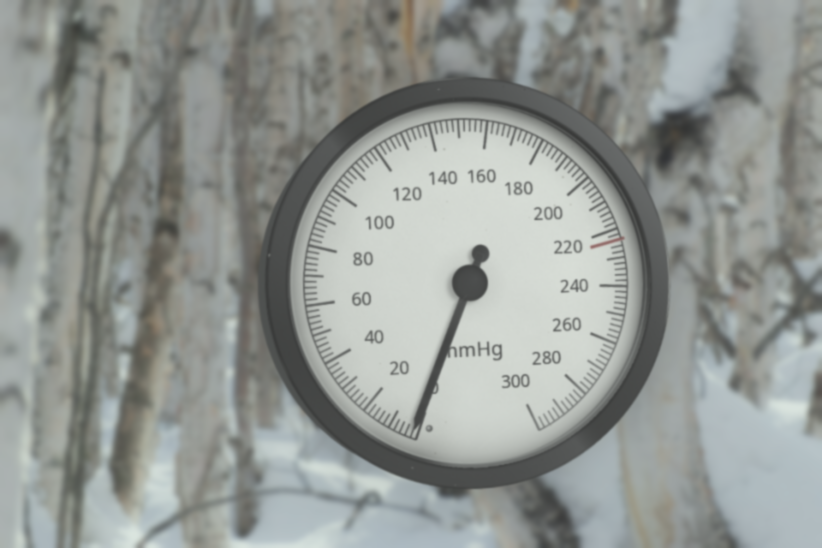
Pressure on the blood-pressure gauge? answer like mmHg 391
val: mmHg 2
